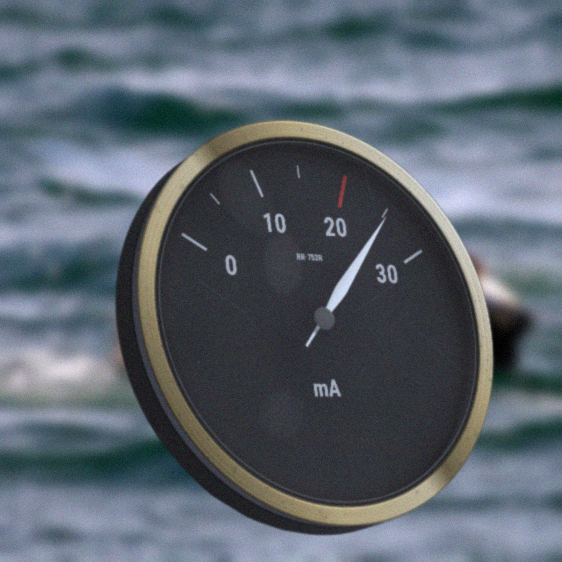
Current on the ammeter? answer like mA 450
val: mA 25
